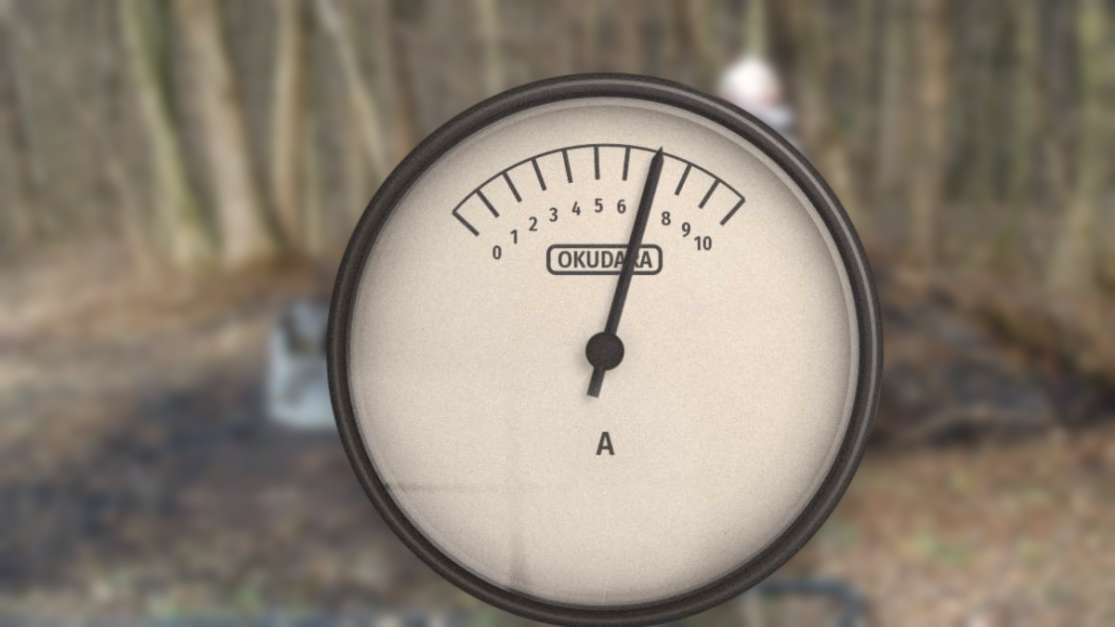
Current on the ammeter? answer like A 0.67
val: A 7
